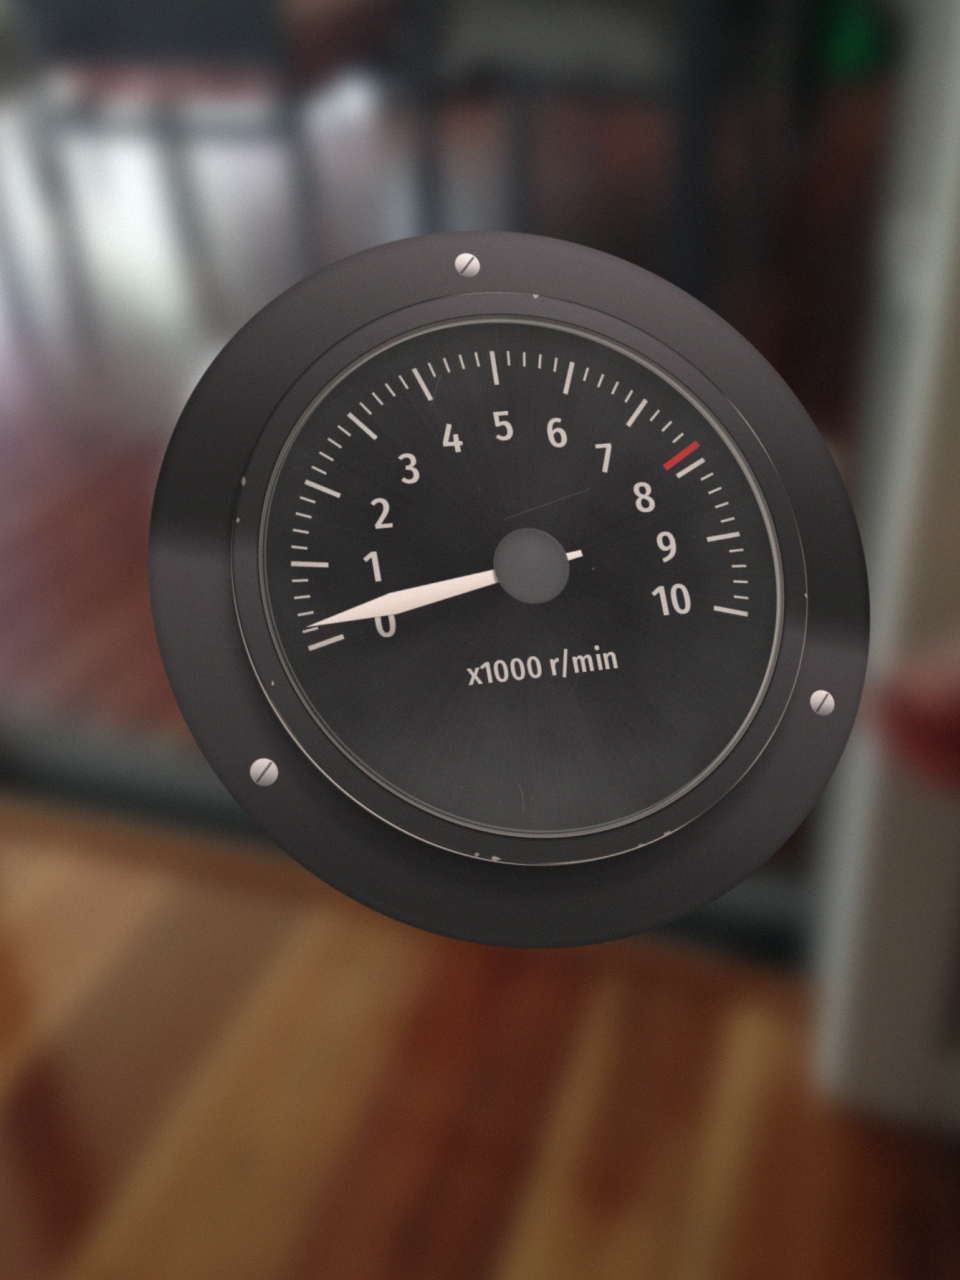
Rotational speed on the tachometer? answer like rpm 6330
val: rpm 200
